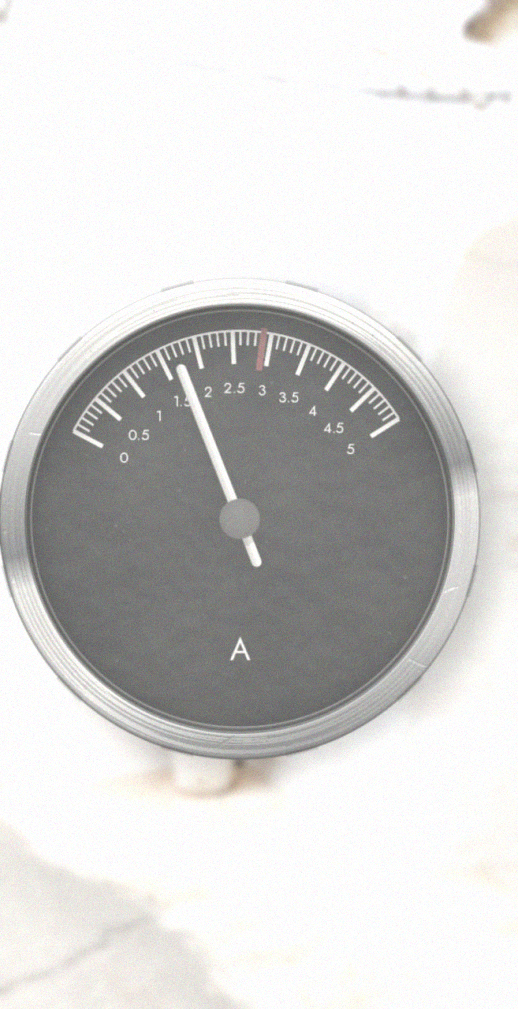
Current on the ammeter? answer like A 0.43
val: A 1.7
